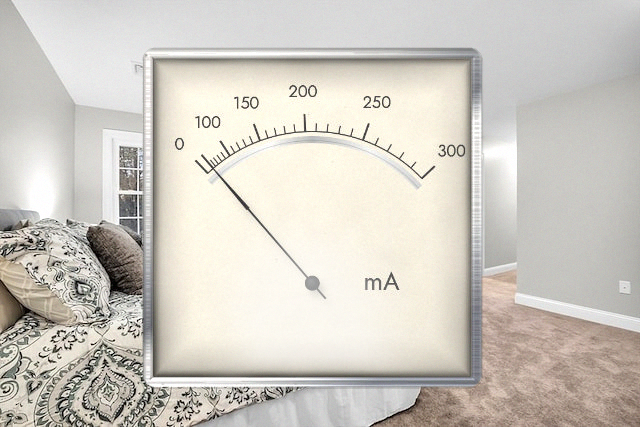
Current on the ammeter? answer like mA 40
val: mA 50
